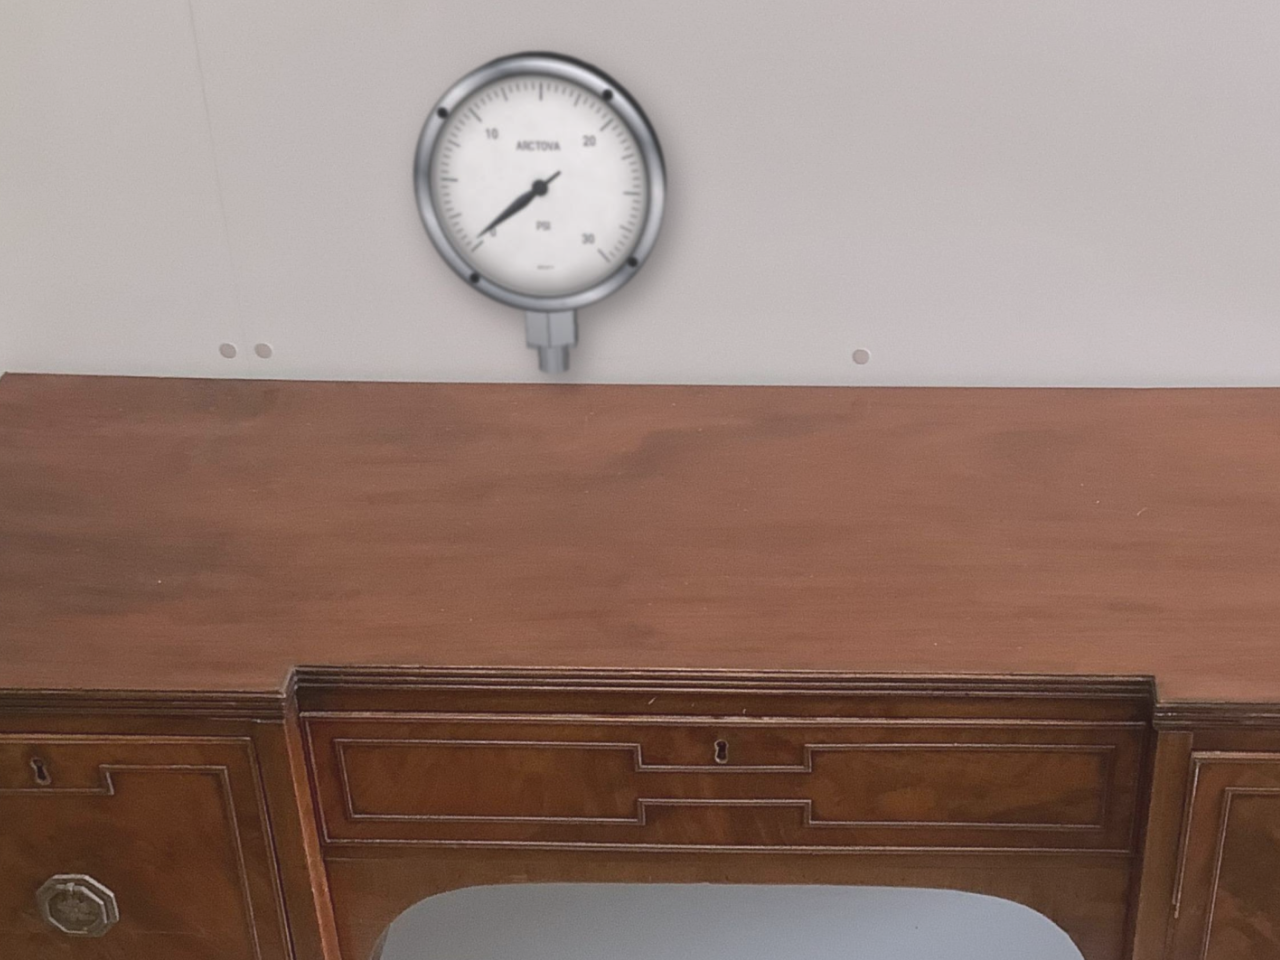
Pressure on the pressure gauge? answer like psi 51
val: psi 0.5
